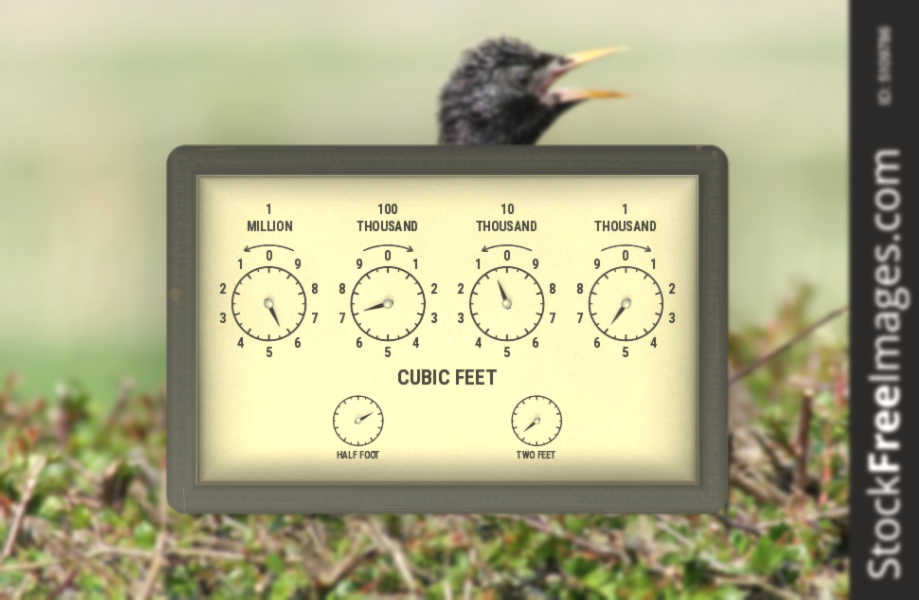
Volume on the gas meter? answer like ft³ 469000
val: ft³ 570600
